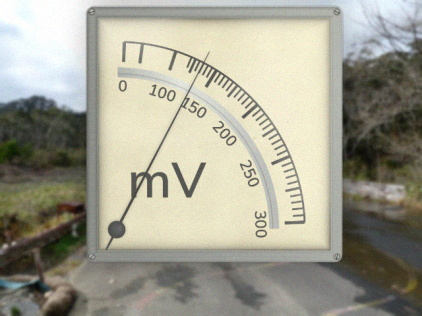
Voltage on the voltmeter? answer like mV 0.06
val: mV 135
